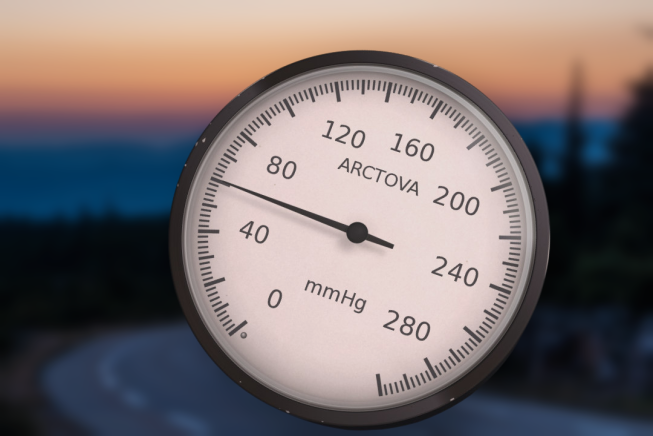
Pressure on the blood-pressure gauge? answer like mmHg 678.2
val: mmHg 60
